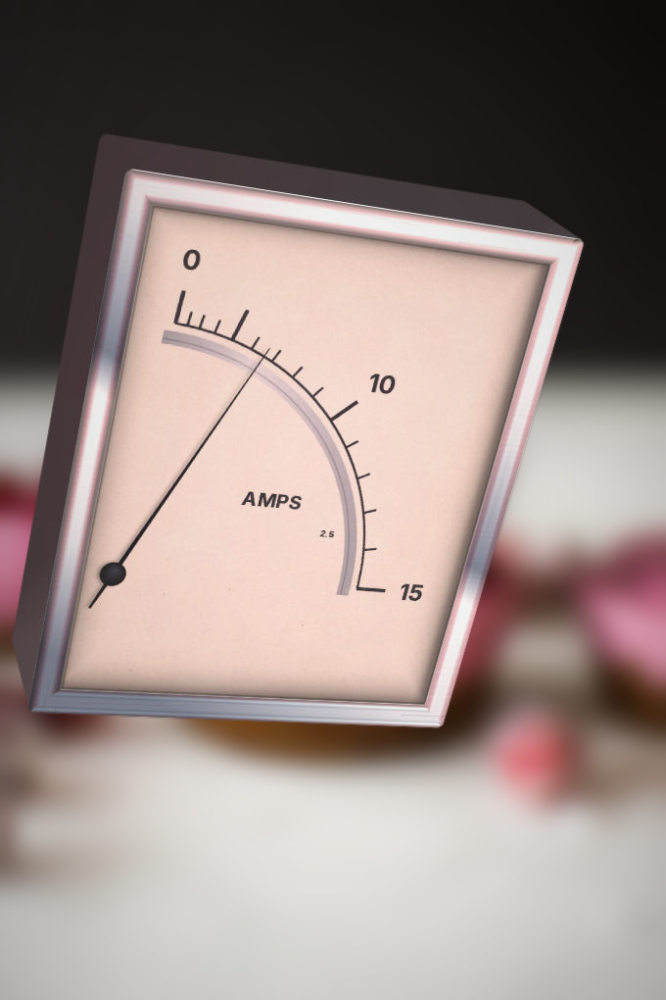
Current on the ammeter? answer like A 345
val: A 6.5
